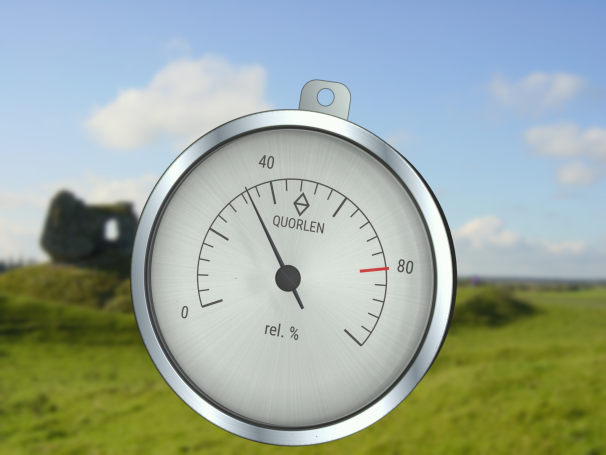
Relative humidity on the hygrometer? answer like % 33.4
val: % 34
